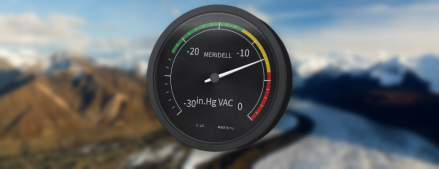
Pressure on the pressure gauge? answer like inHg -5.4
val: inHg -7.5
